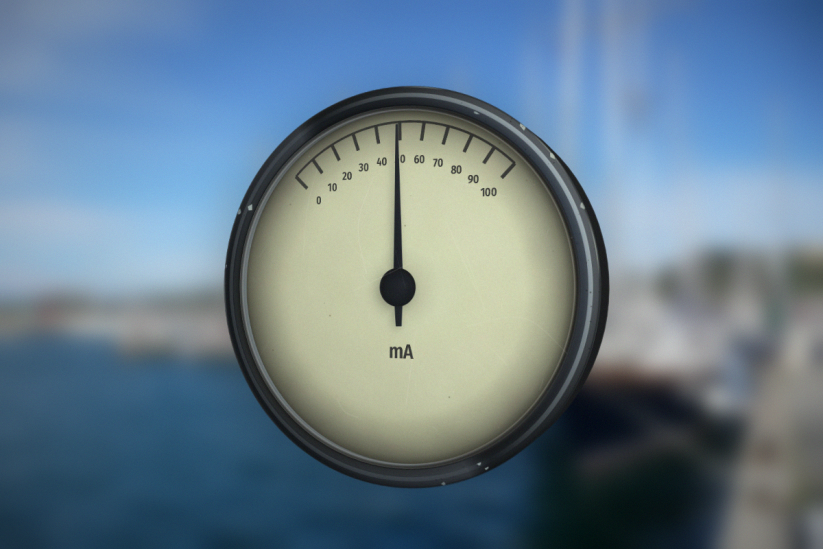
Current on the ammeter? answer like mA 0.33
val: mA 50
